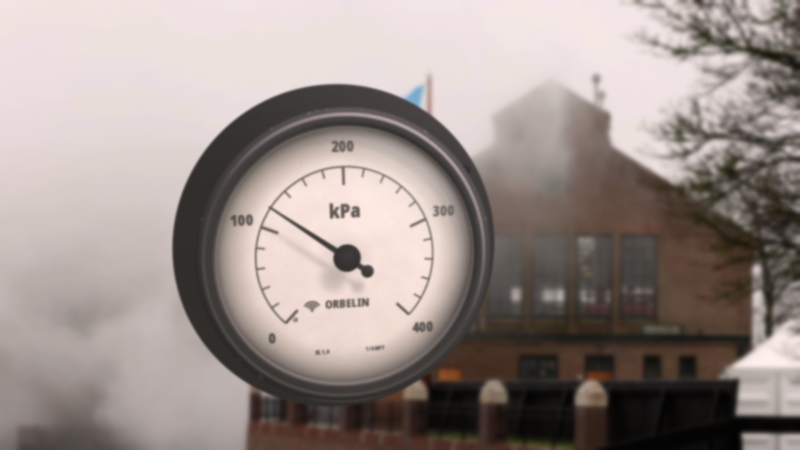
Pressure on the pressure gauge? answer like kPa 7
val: kPa 120
